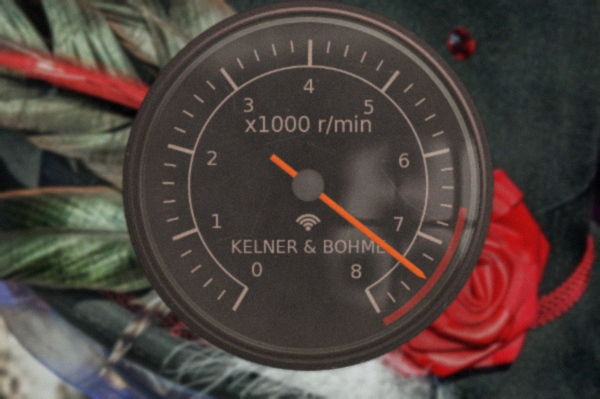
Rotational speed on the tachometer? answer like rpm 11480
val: rpm 7400
